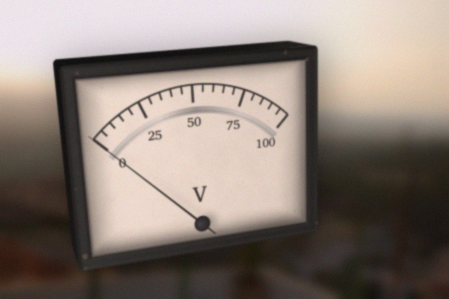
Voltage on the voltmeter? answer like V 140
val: V 0
